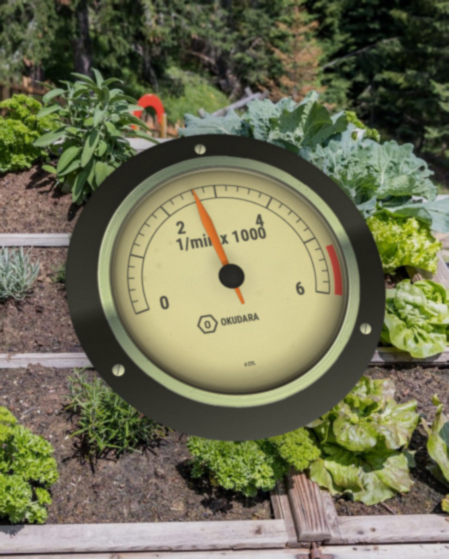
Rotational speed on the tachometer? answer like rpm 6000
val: rpm 2600
